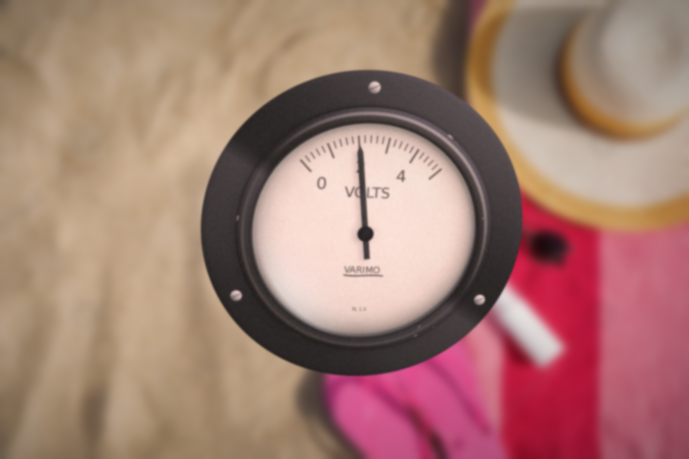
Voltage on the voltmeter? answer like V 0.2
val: V 2
